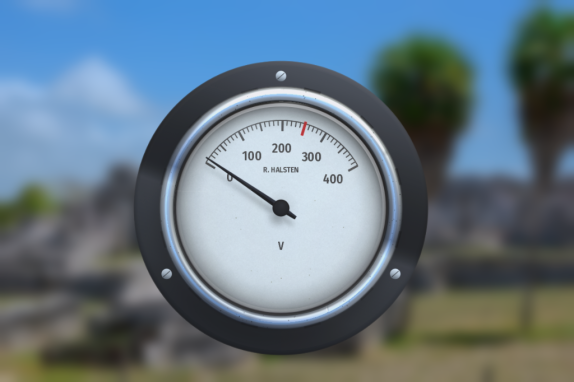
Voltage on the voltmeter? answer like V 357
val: V 10
